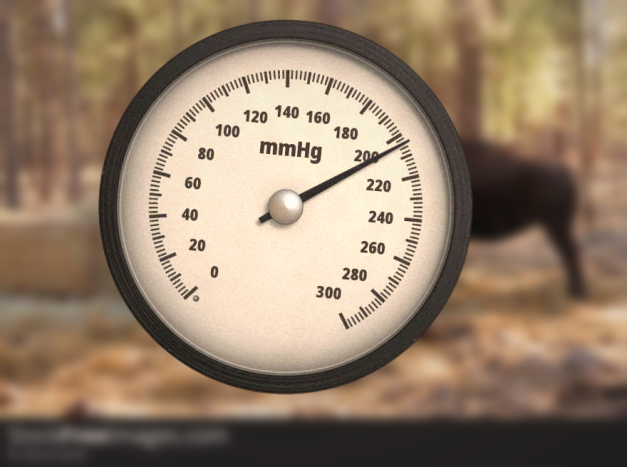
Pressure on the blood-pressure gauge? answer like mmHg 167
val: mmHg 204
